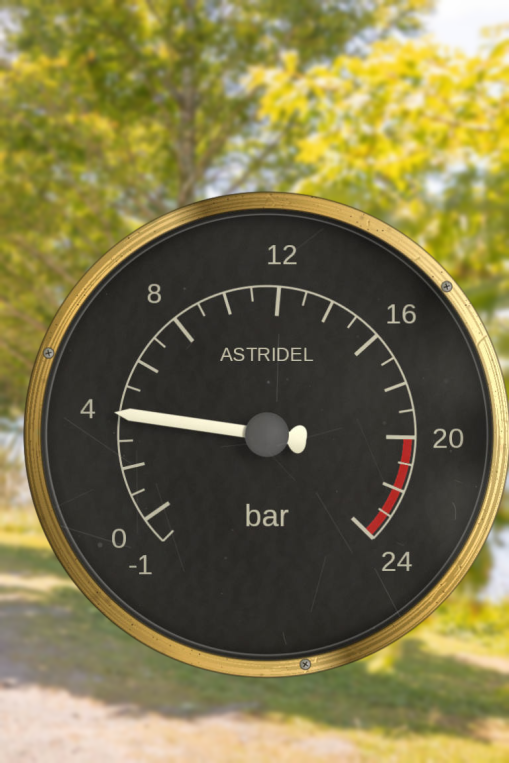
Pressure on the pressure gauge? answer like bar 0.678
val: bar 4
